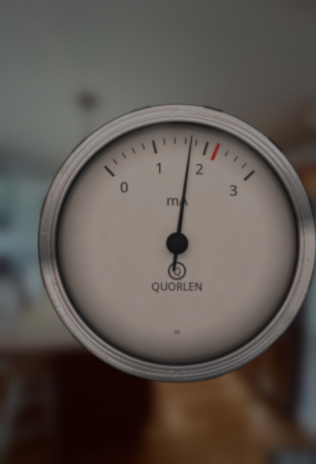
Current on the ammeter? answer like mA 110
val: mA 1.7
